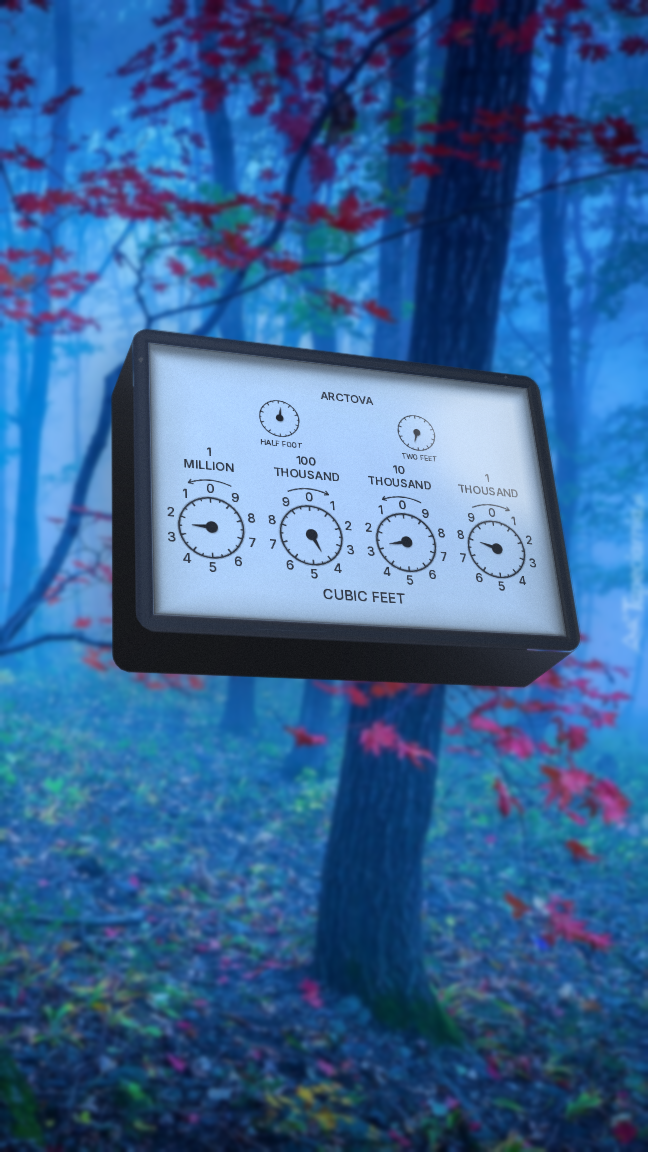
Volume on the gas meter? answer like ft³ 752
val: ft³ 242800
